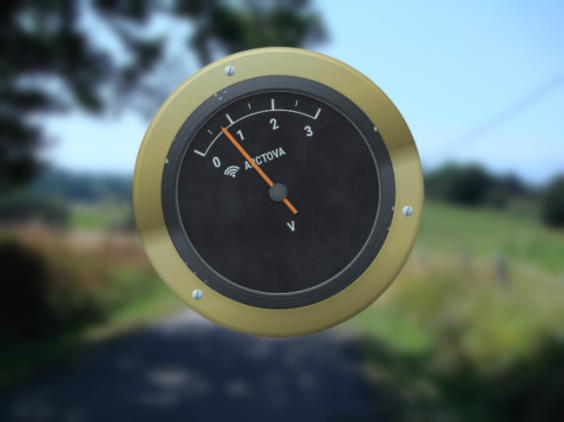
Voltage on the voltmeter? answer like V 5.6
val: V 0.75
